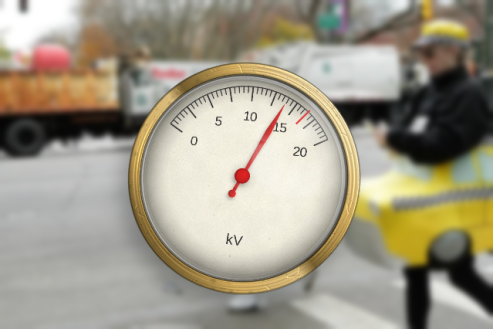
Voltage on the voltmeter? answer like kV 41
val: kV 14
